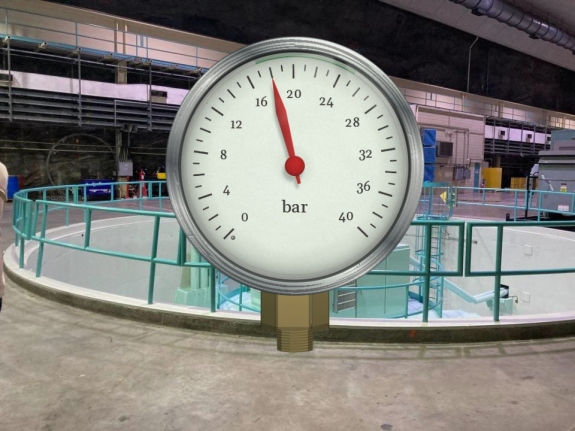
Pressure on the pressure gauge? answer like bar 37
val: bar 18
